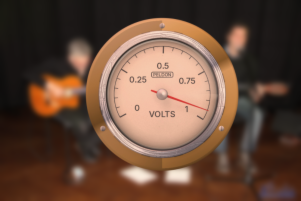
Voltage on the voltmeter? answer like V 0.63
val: V 0.95
